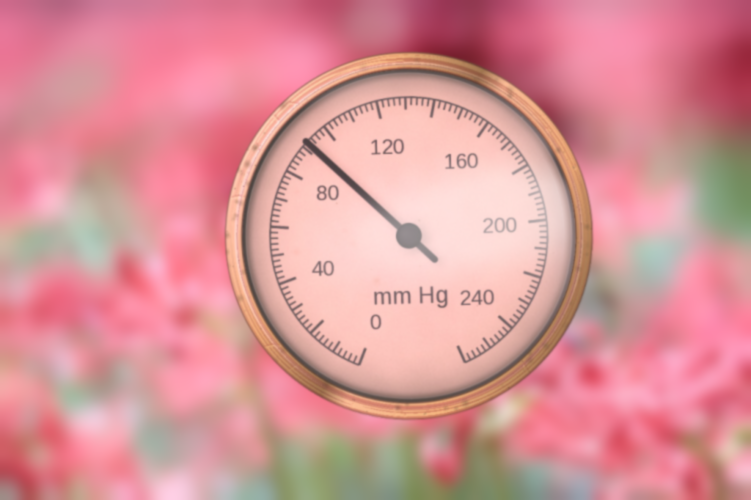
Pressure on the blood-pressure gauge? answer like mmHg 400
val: mmHg 92
